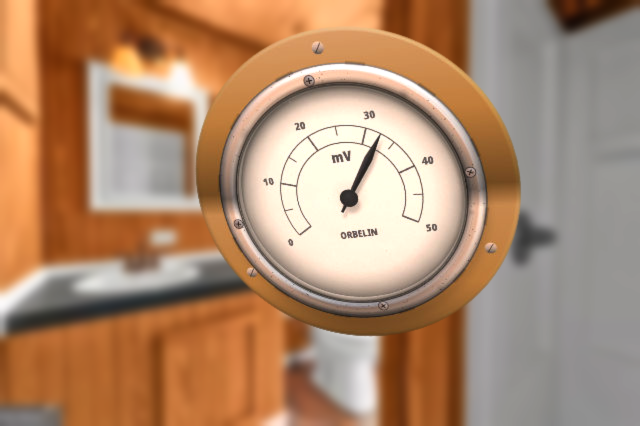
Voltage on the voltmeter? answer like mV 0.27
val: mV 32.5
